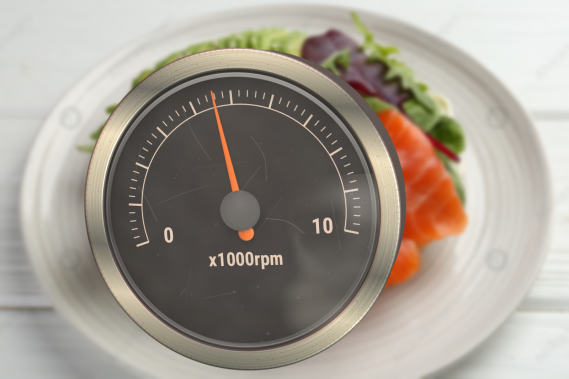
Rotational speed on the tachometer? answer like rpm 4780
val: rpm 4600
